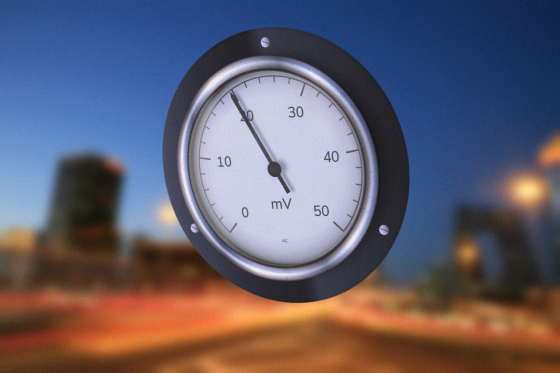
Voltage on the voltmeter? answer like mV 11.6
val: mV 20
